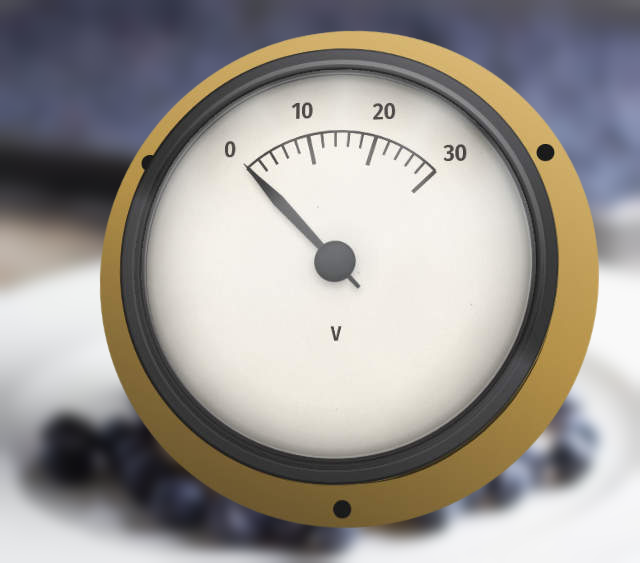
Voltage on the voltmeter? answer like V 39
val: V 0
